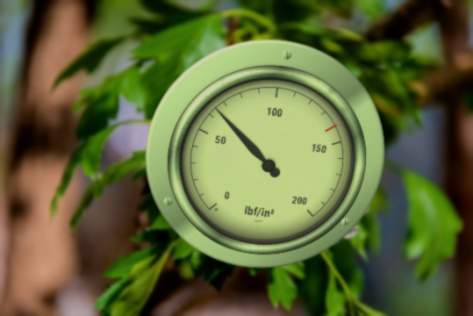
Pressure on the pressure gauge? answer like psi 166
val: psi 65
